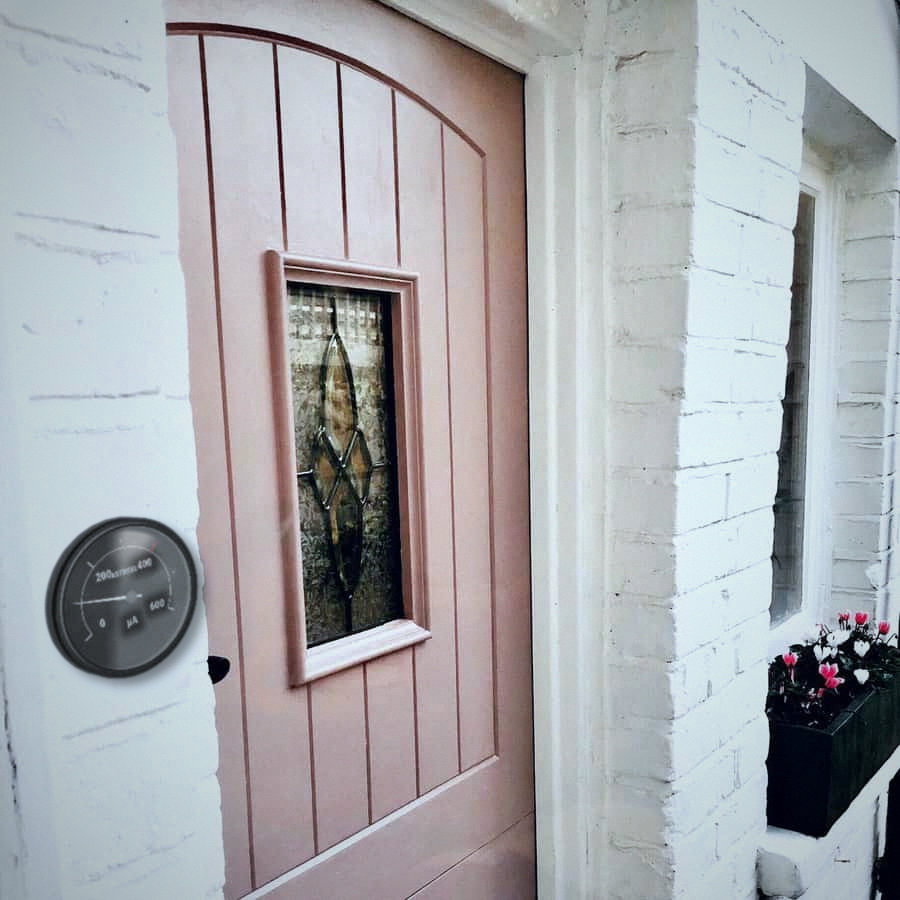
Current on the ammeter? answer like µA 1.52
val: µA 100
